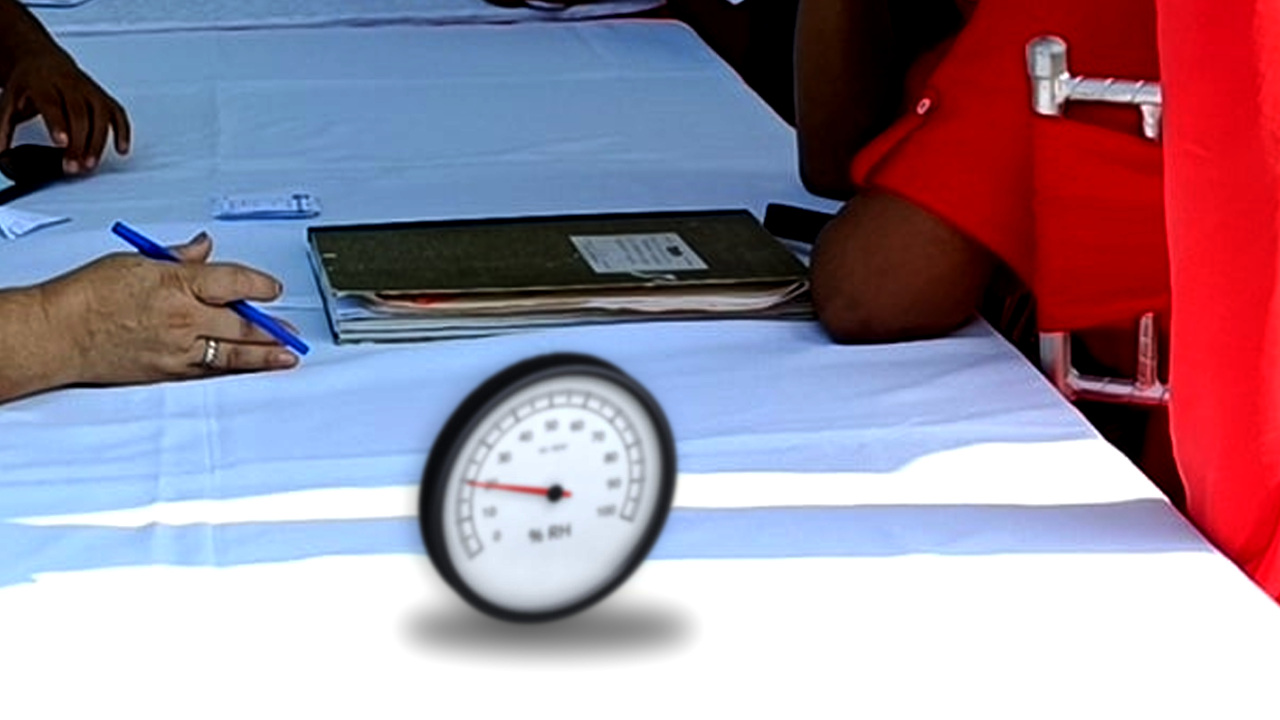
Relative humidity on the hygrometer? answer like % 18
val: % 20
